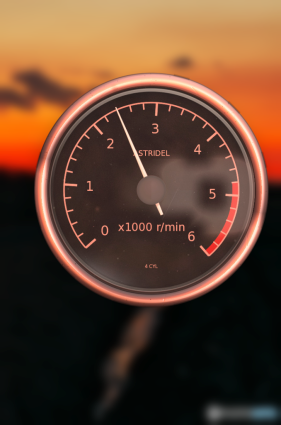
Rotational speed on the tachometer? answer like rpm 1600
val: rpm 2400
